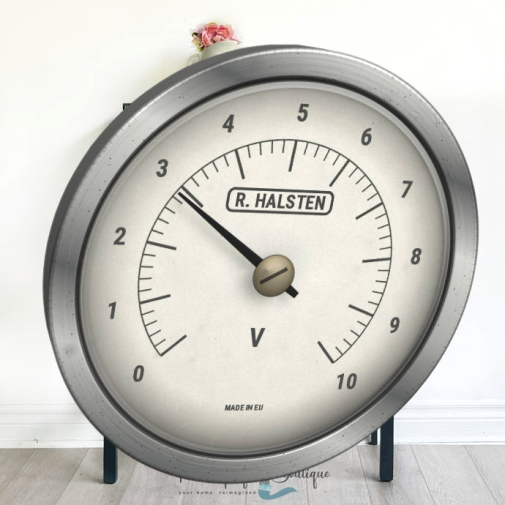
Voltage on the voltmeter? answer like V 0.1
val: V 2.9
